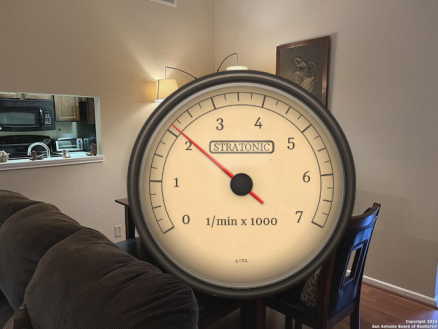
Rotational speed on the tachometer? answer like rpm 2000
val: rpm 2125
